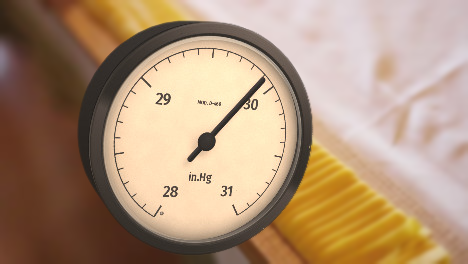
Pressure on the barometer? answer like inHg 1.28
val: inHg 29.9
